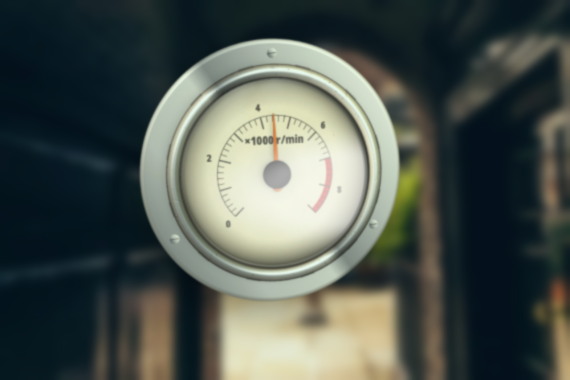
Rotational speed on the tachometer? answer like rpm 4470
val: rpm 4400
